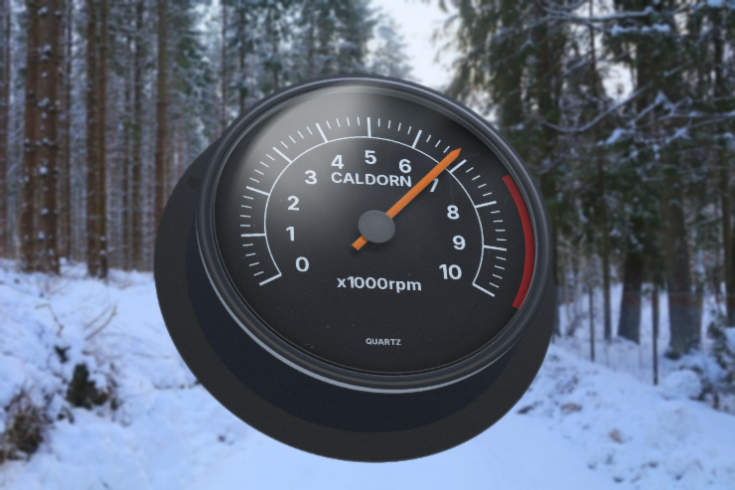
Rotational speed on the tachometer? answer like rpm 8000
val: rpm 6800
